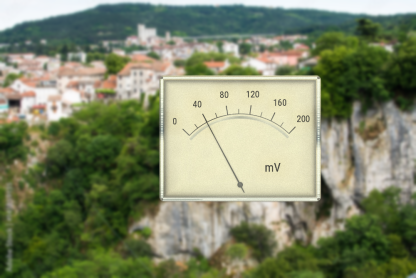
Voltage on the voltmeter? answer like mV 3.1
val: mV 40
